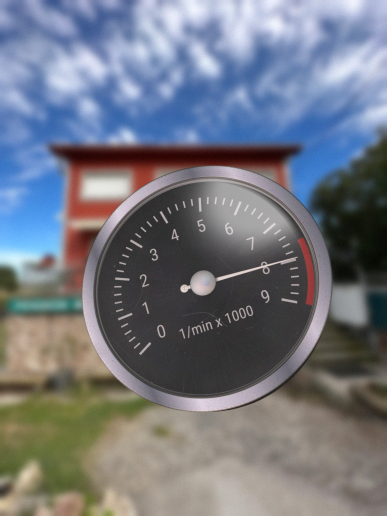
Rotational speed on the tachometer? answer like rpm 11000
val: rpm 8000
